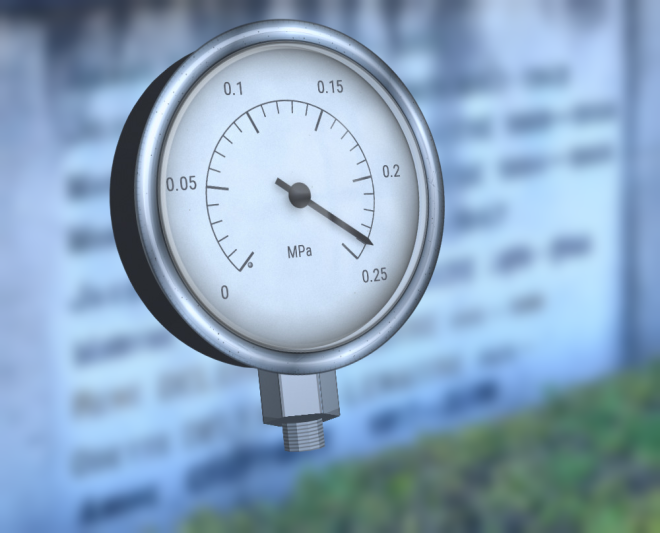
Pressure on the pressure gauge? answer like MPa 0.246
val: MPa 0.24
